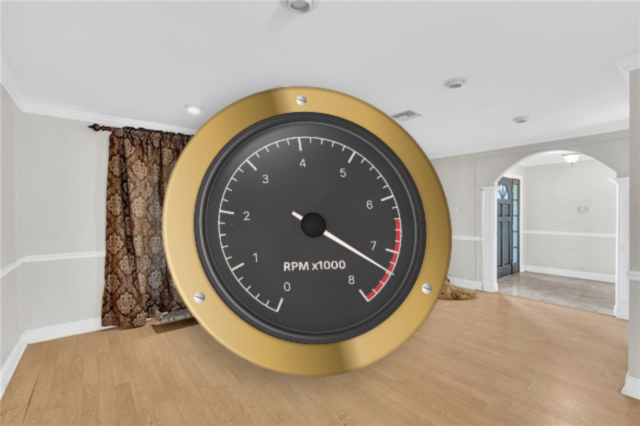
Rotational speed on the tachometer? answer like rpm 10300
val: rpm 7400
